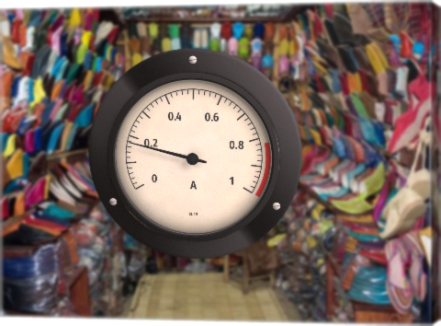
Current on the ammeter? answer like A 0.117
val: A 0.18
